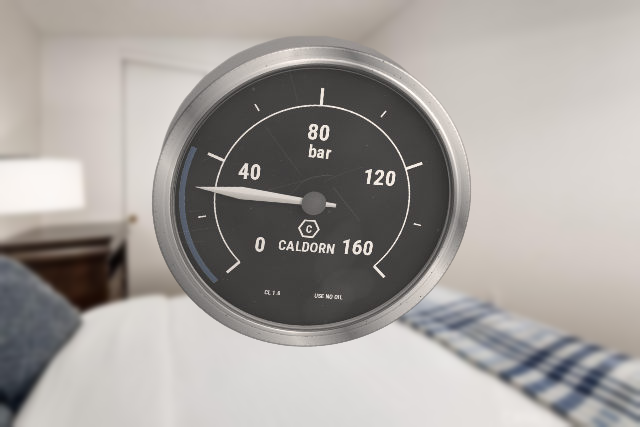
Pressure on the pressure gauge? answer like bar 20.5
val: bar 30
